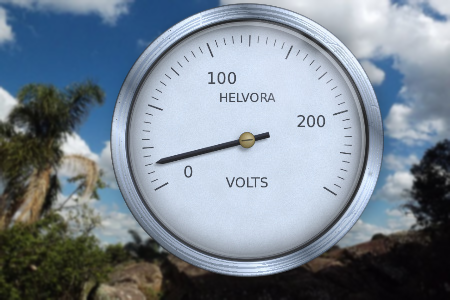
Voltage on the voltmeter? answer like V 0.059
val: V 15
